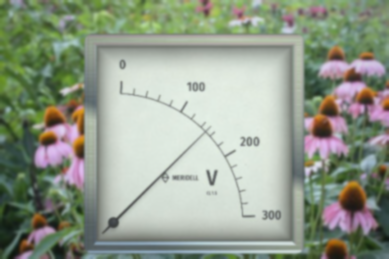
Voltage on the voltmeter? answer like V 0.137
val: V 150
